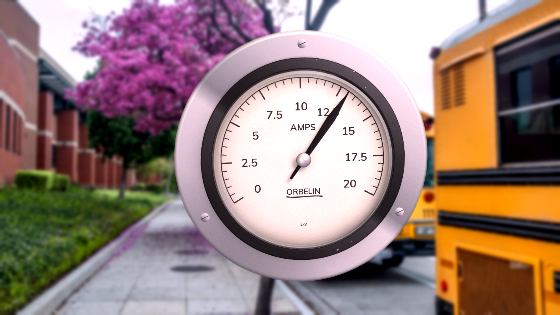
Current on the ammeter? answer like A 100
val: A 13
